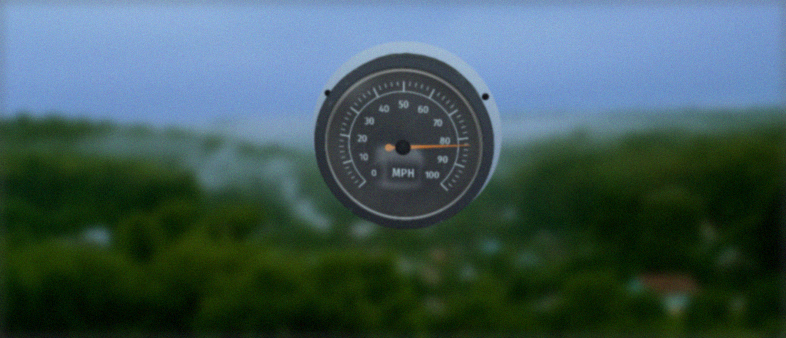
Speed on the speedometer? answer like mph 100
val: mph 82
